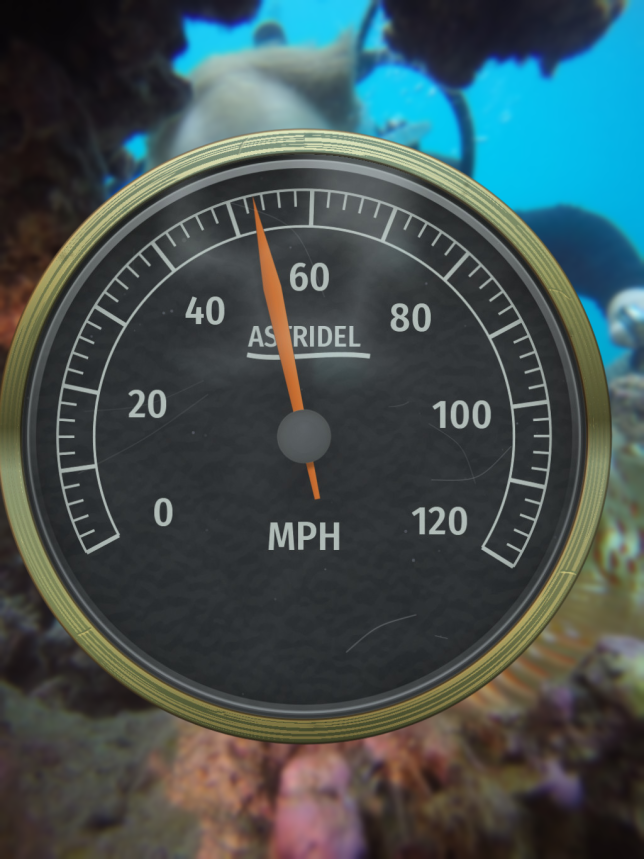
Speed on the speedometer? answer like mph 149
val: mph 53
